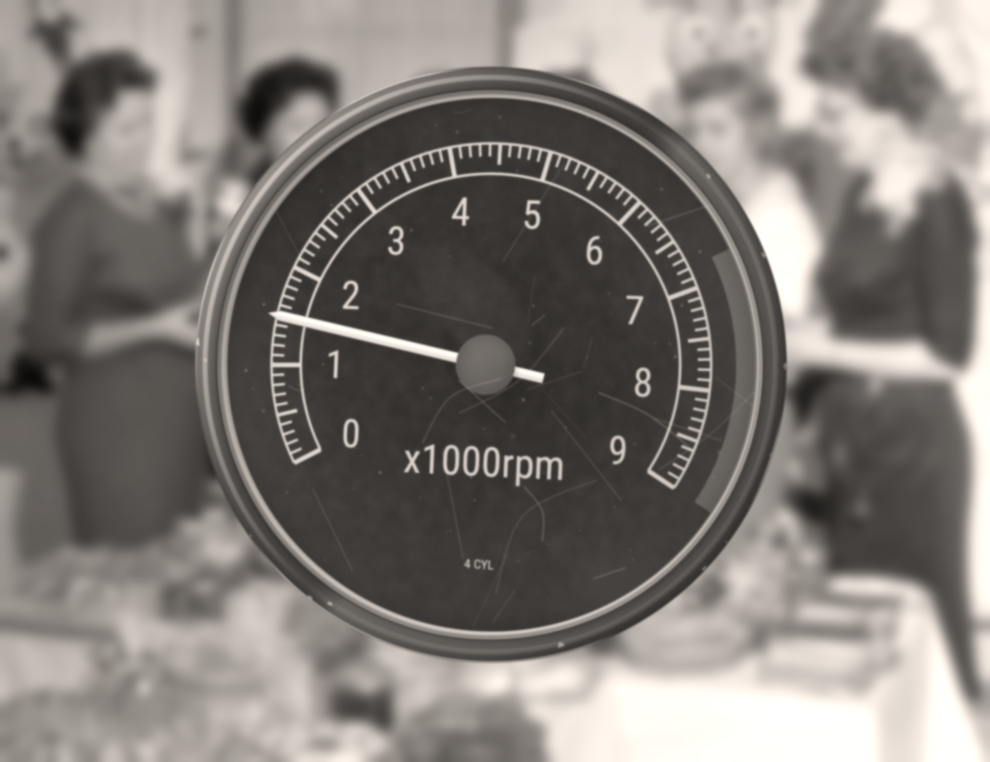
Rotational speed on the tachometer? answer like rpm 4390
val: rpm 1500
